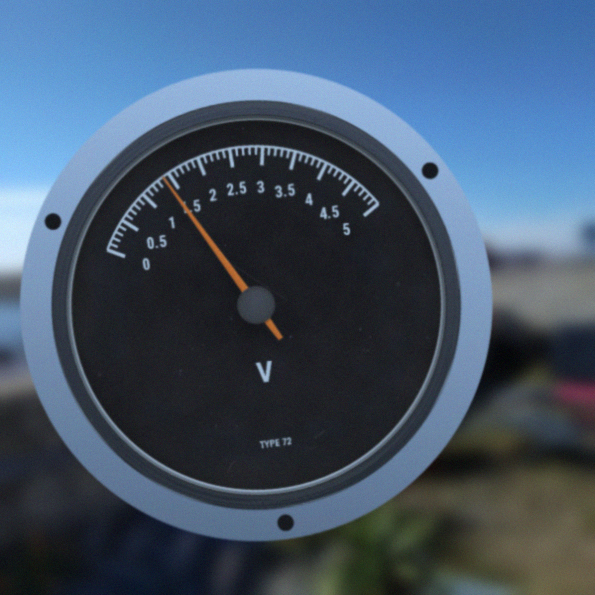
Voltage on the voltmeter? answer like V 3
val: V 1.4
